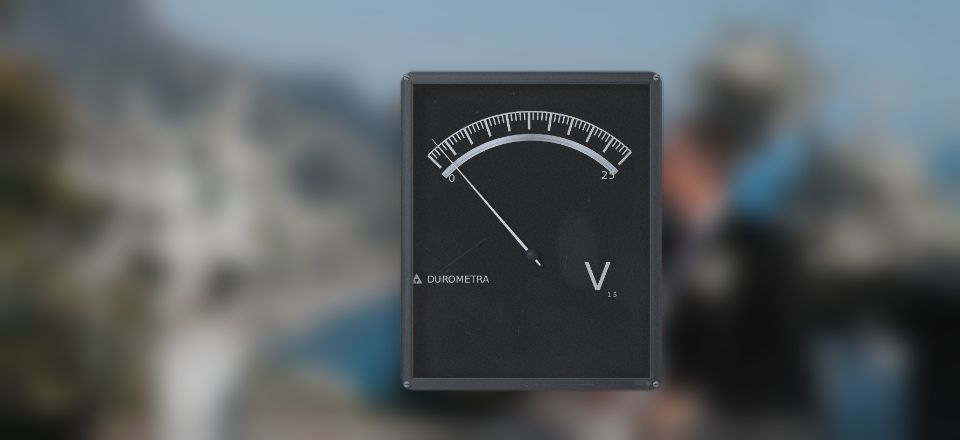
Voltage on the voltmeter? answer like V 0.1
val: V 1.5
